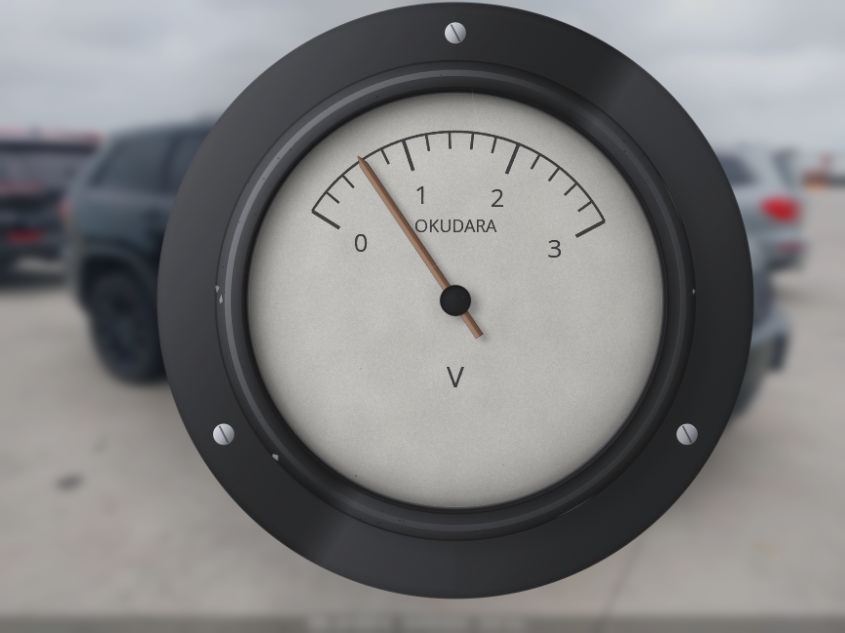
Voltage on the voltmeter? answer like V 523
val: V 0.6
